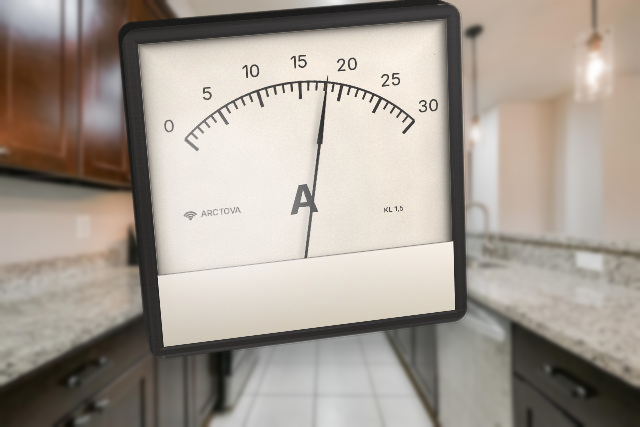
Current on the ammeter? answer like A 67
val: A 18
